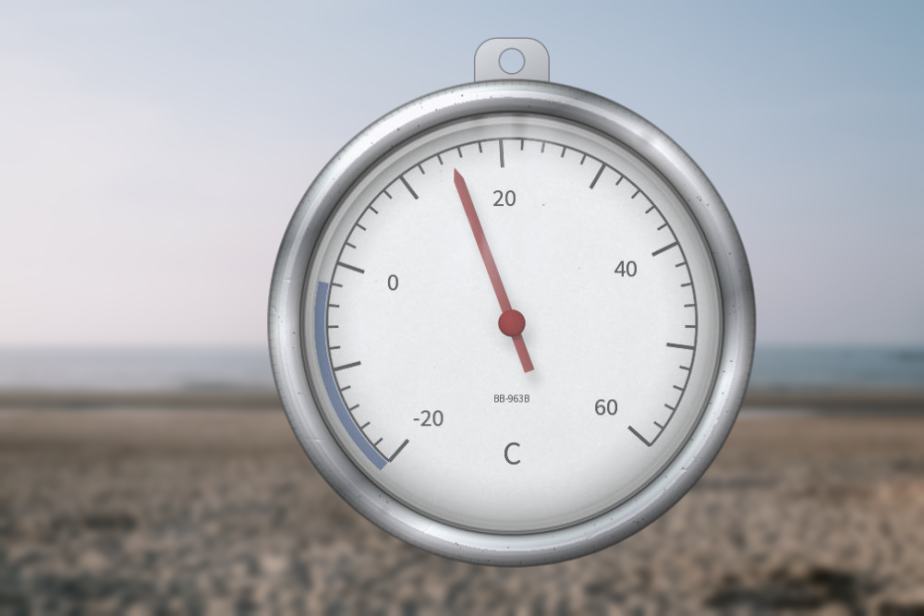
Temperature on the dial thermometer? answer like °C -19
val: °C 15
